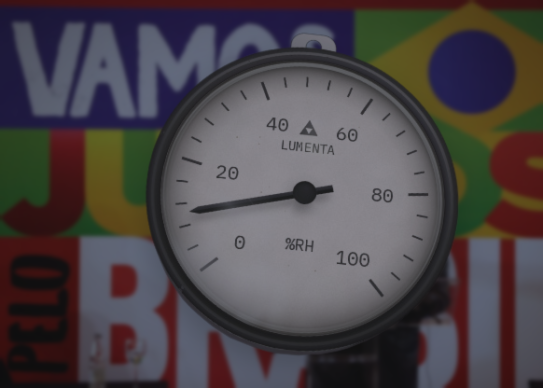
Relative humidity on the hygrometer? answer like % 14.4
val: % 10
